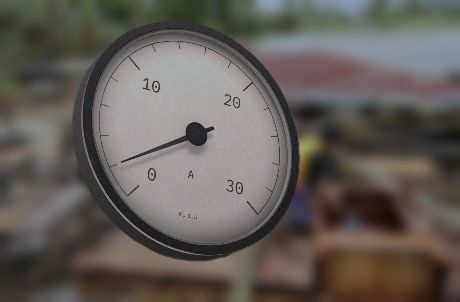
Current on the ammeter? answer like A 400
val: A 2
